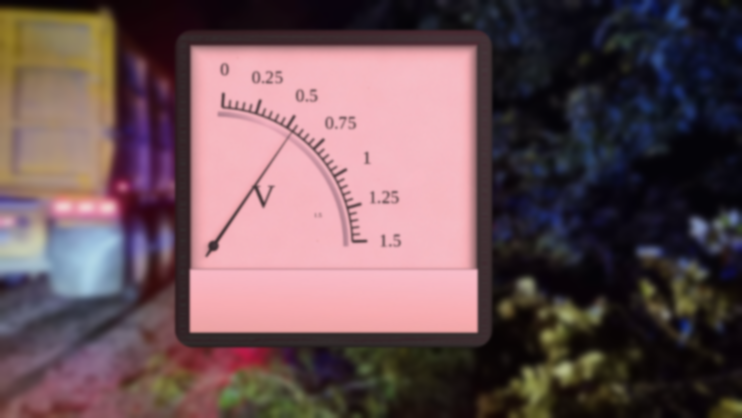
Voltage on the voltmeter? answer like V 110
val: V 0.55
